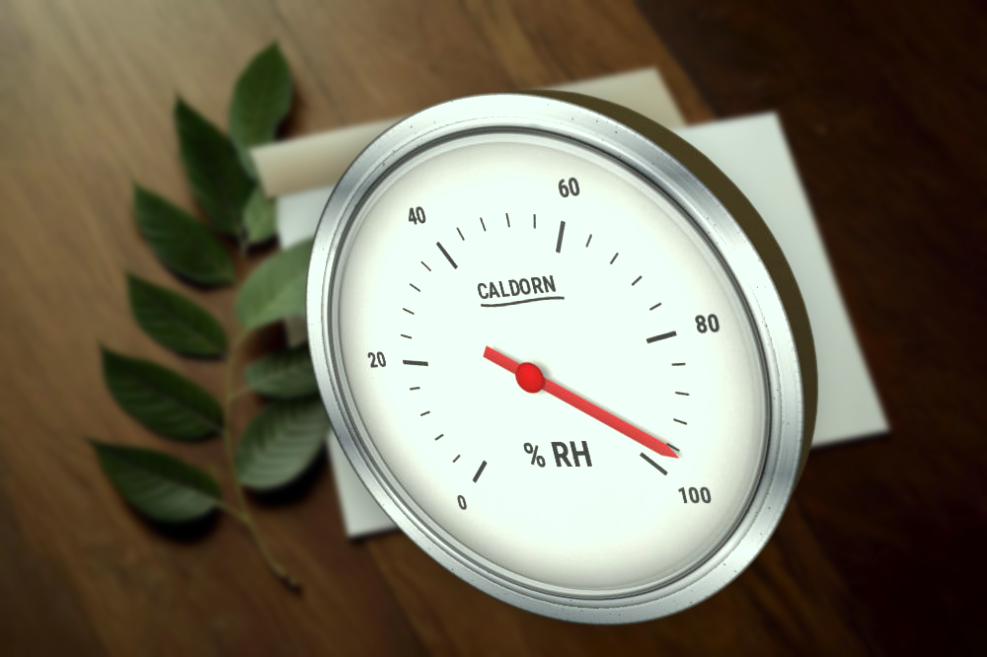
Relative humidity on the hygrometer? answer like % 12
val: % 96
